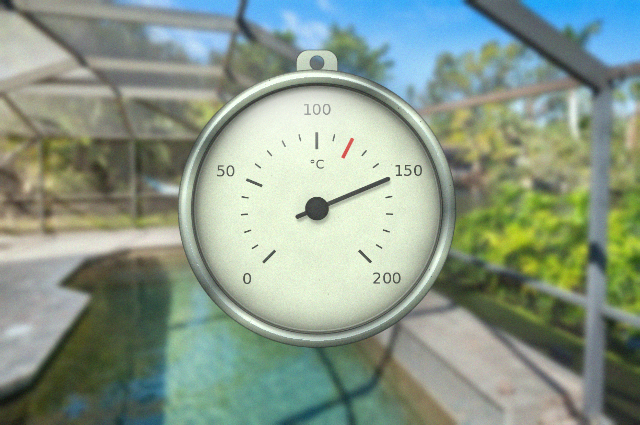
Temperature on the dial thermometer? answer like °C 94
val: °C 150
